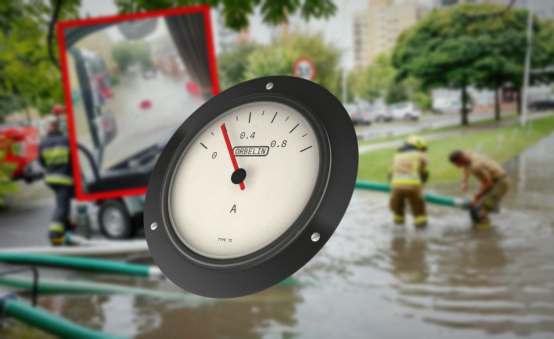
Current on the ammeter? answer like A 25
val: A 0.2
